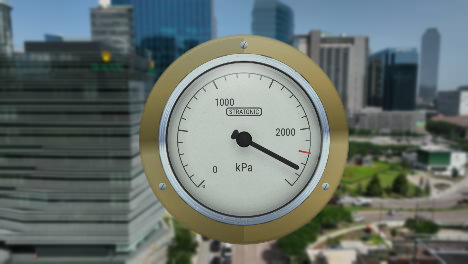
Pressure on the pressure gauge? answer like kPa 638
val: kPa 2350
